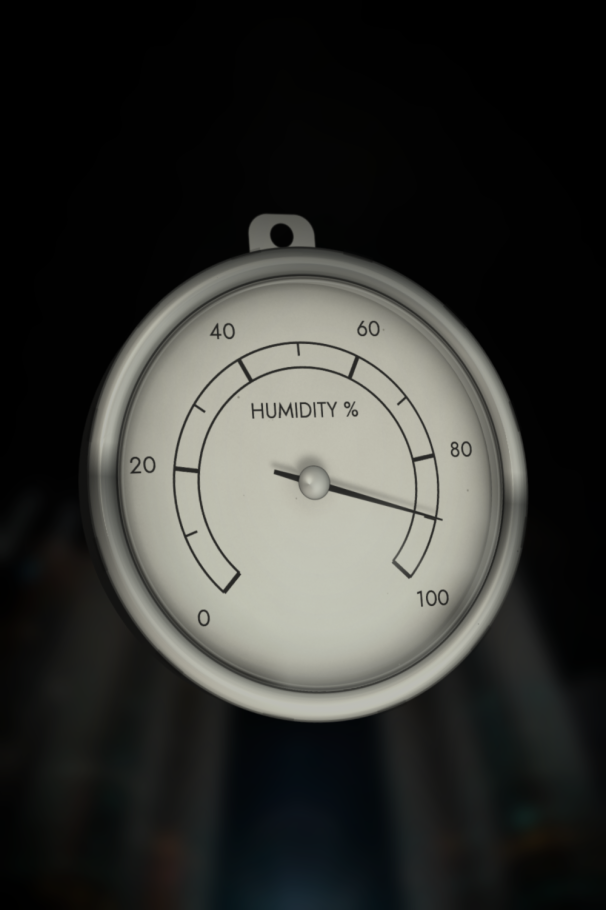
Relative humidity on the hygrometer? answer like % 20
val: % 90
